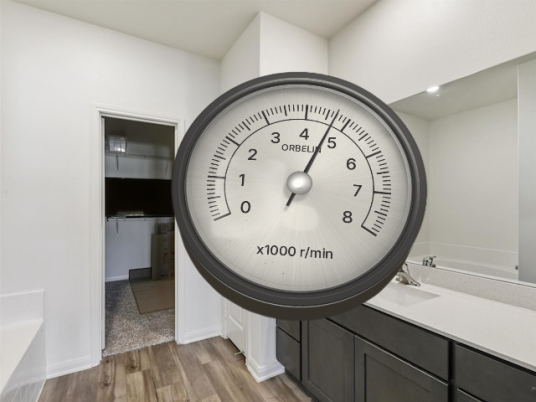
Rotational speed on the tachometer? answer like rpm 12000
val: rpm 4700
